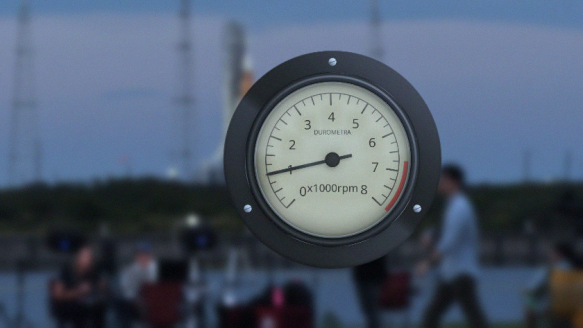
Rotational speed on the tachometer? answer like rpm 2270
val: rpm 1000
